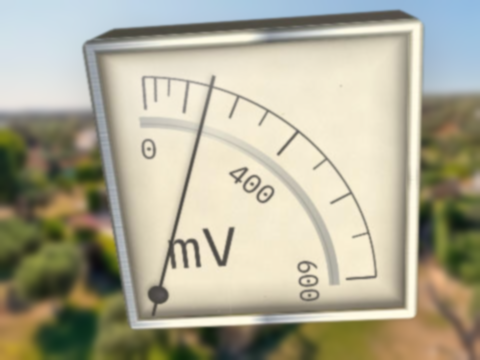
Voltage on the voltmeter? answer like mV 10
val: mV 250
